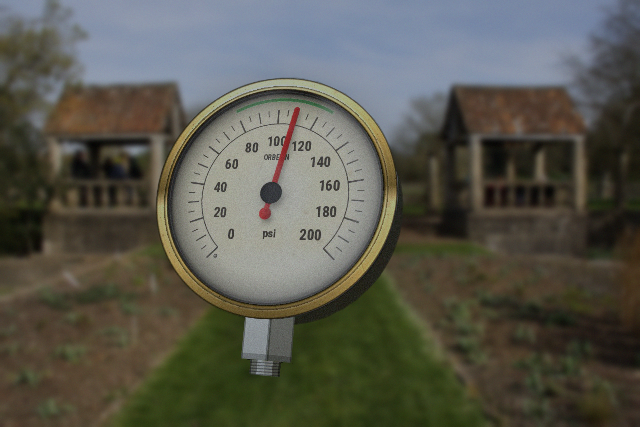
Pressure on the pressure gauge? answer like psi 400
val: psi 110
